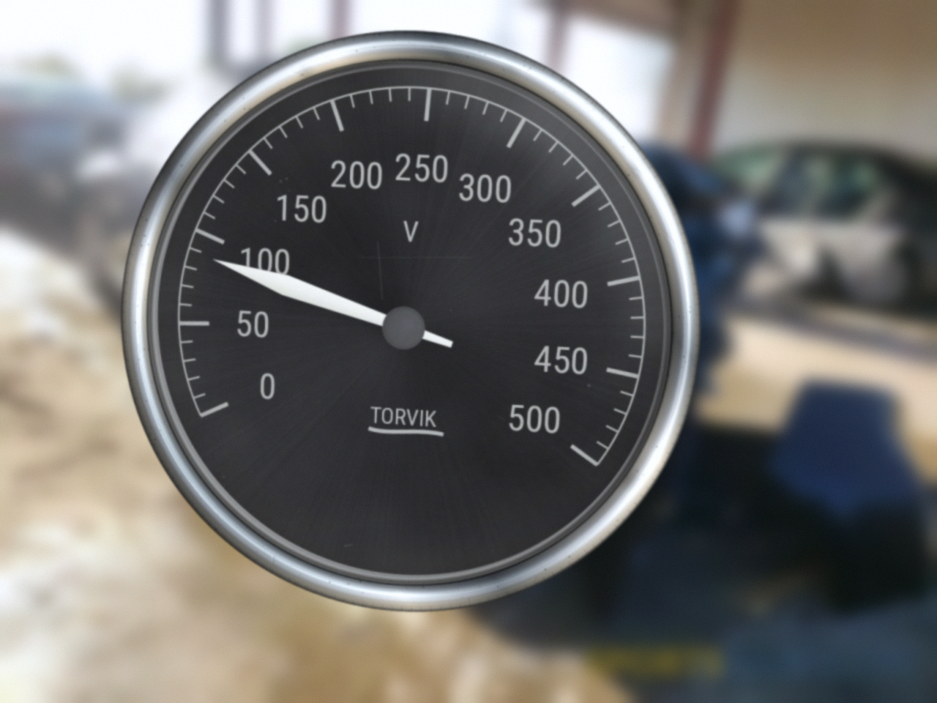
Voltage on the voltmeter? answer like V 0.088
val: V 90
